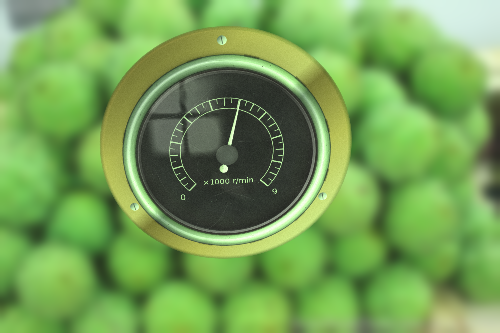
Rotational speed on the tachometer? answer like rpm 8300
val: rpm 5000
